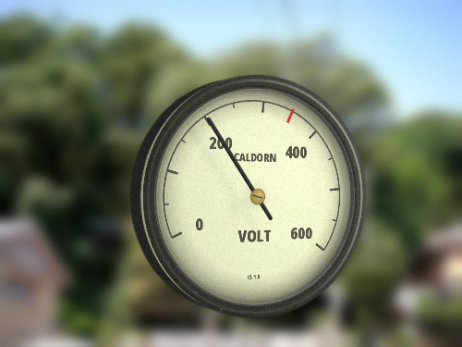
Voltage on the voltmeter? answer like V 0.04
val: V 200
